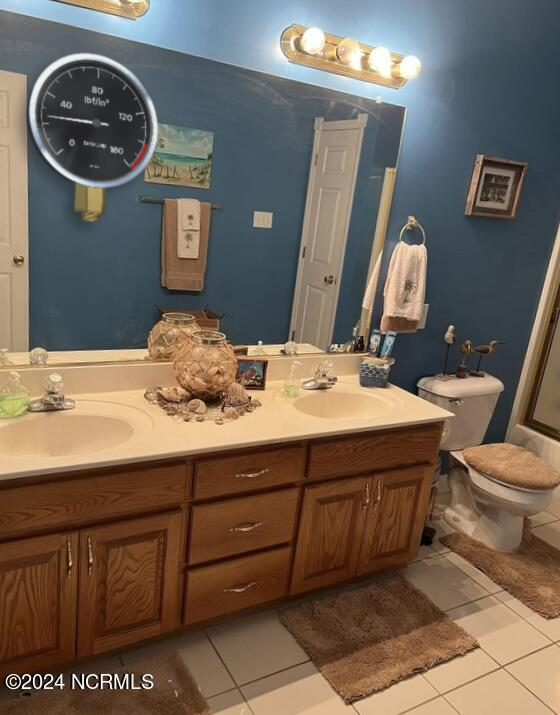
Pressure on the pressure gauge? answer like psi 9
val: psi 25
